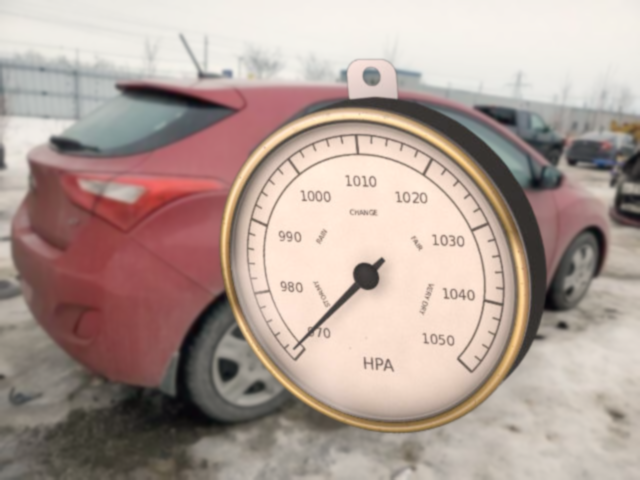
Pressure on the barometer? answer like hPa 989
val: hPa 971
